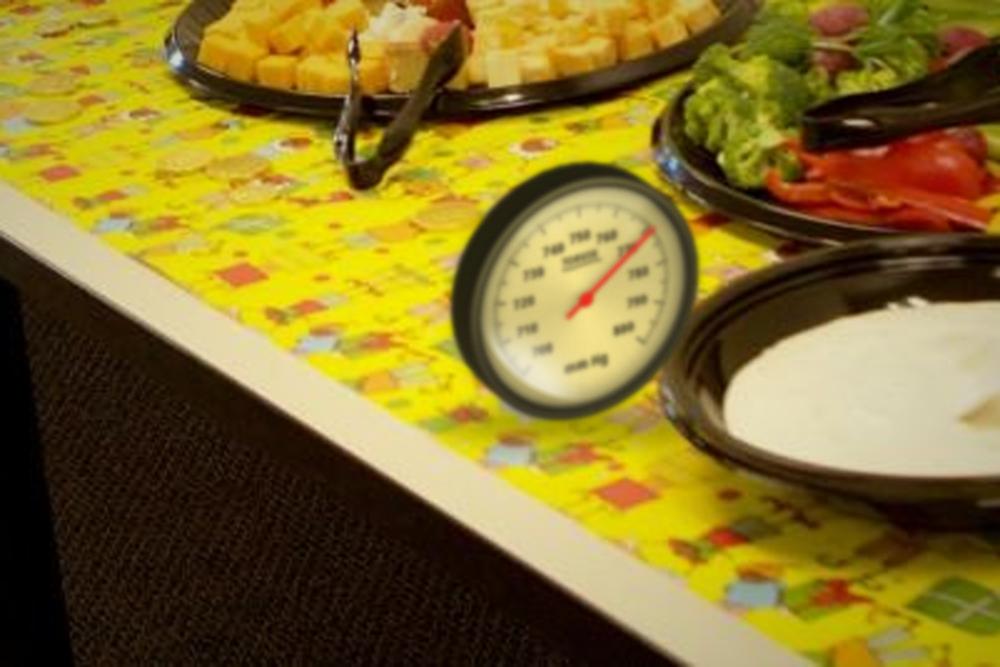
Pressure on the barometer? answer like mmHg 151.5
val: mmHg 770
